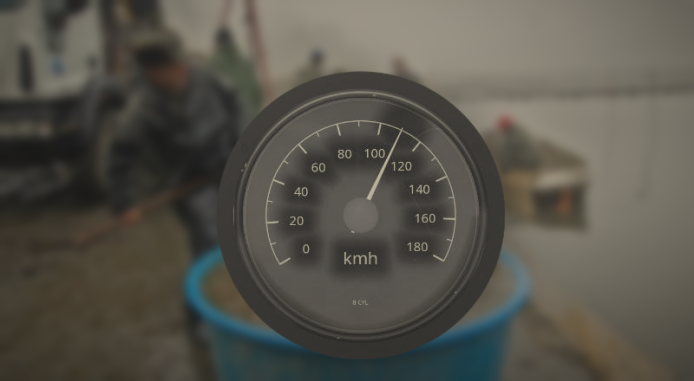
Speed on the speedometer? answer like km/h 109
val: km/h 110
